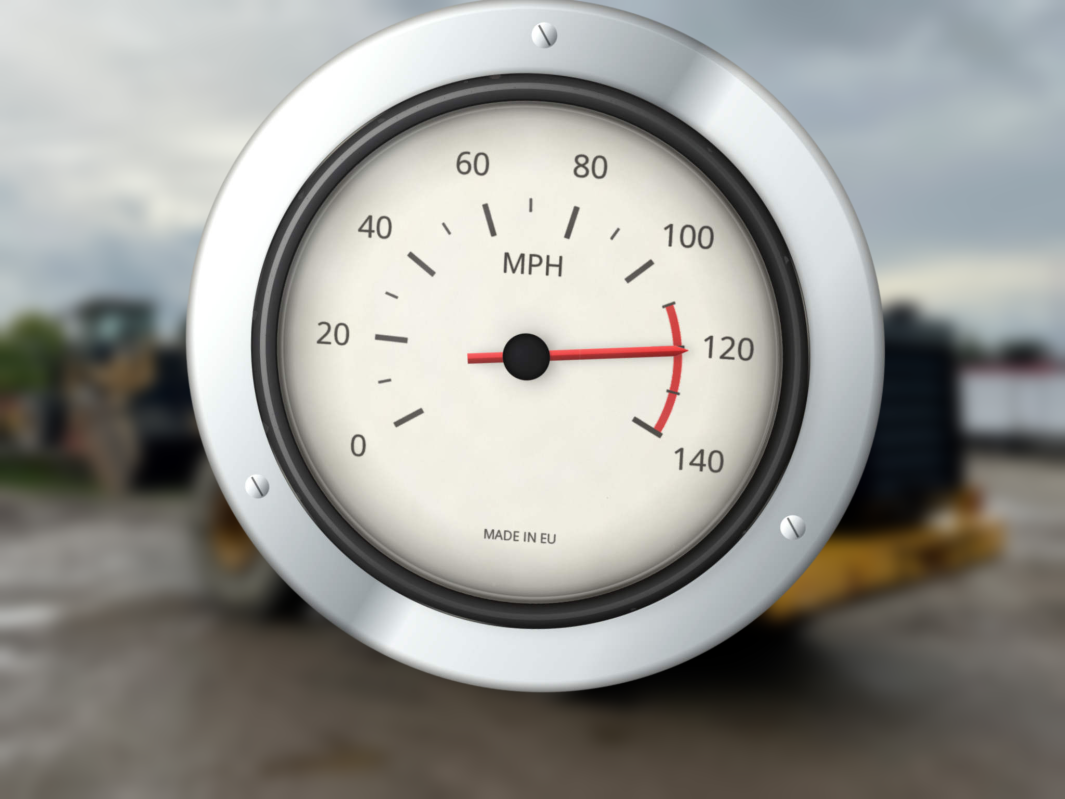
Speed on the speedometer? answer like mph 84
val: mph 120
